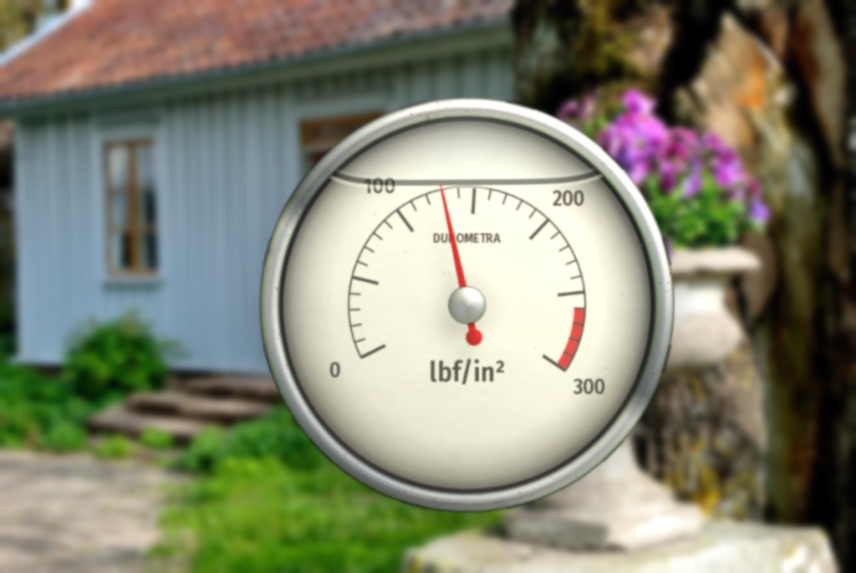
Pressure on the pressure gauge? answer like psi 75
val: psi 130
